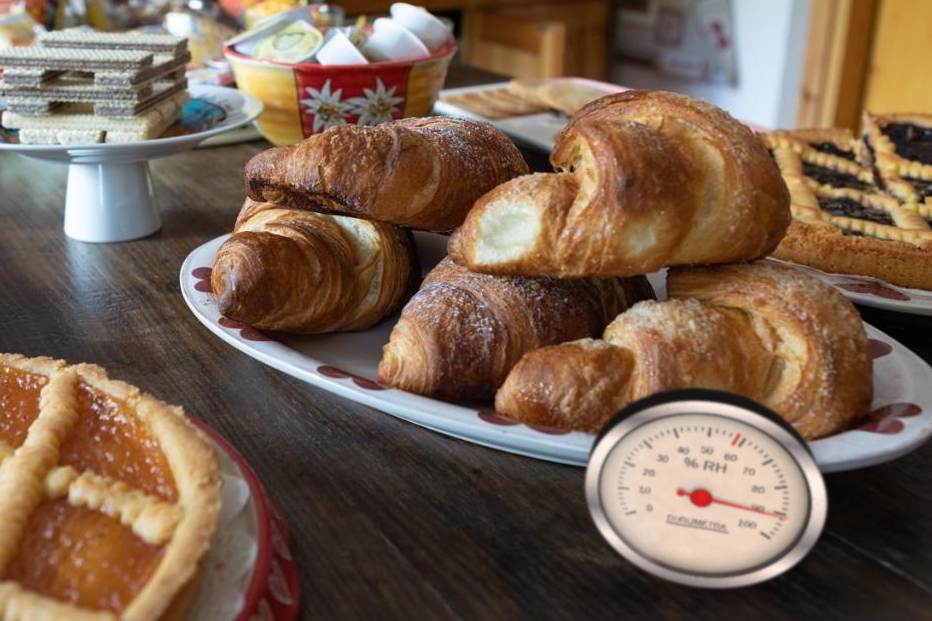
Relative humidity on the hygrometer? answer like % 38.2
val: % 90
